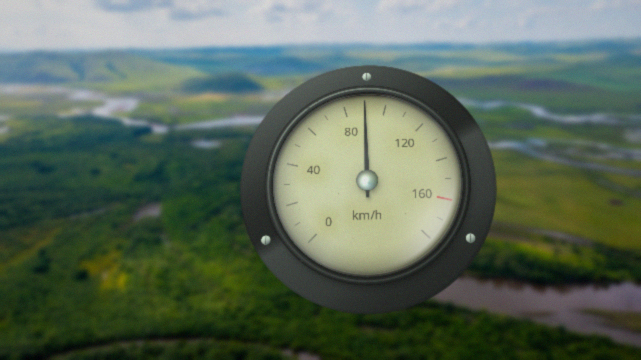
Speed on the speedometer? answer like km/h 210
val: km/h 90
